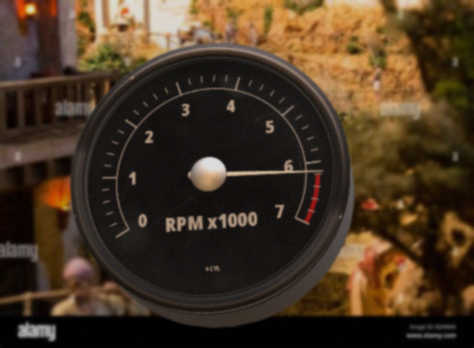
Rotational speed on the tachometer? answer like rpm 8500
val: rpm 6200
